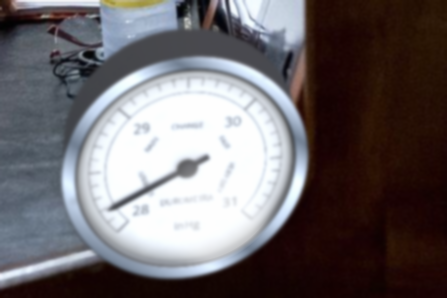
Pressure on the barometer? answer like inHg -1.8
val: inHg 28.2
